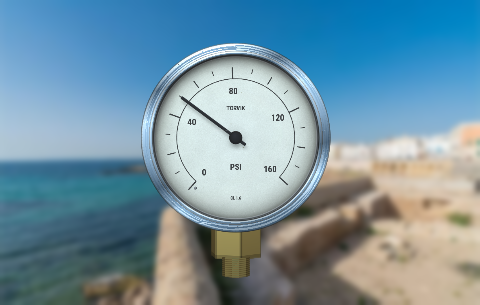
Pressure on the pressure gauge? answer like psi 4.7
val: psi 50
